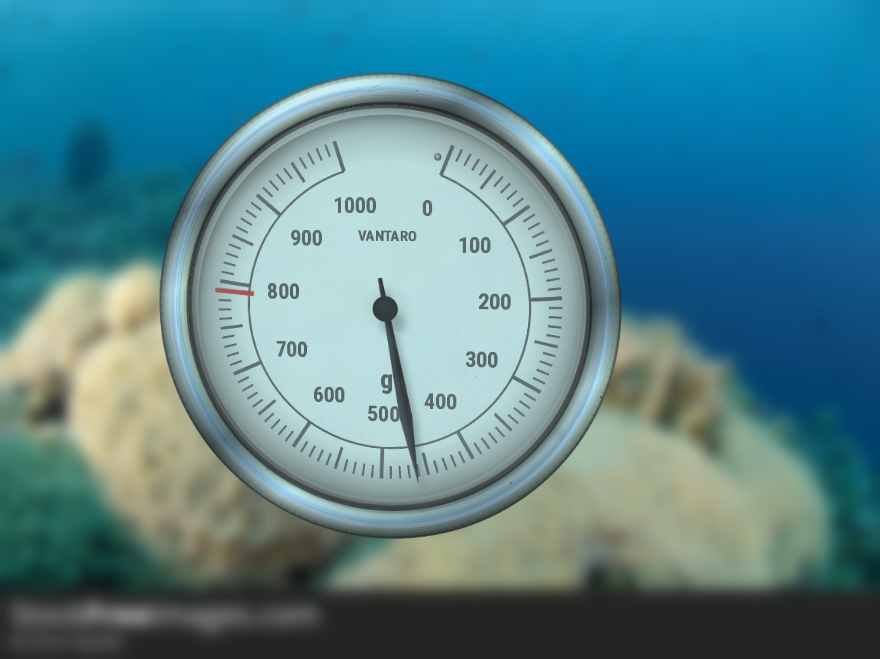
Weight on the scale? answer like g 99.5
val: g 460
